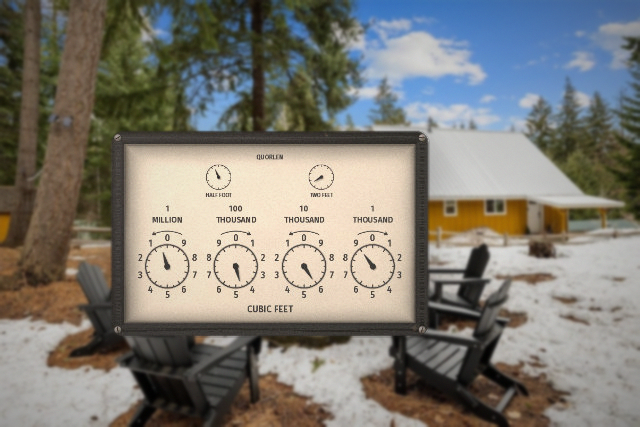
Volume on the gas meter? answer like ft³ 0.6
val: ft³ 45900
